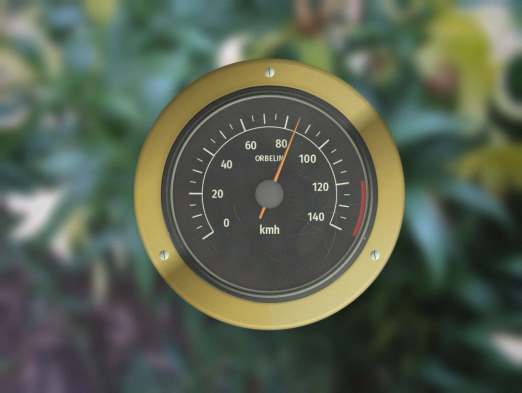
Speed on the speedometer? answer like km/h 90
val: km/h 85
